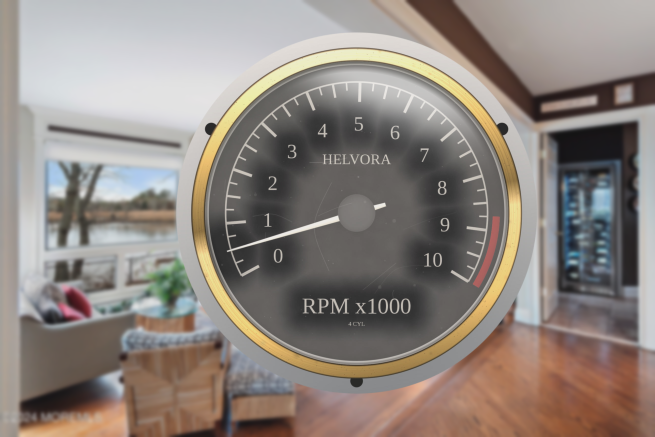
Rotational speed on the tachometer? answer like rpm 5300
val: rpm 500
